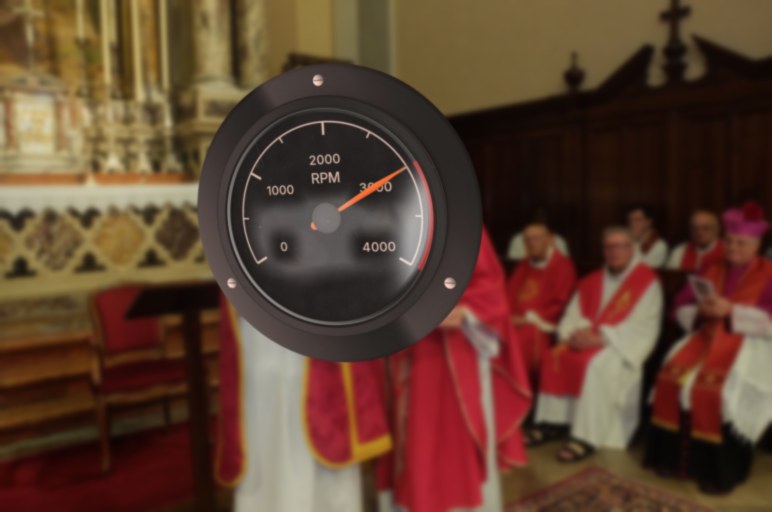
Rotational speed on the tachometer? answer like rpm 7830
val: rpm 3000
